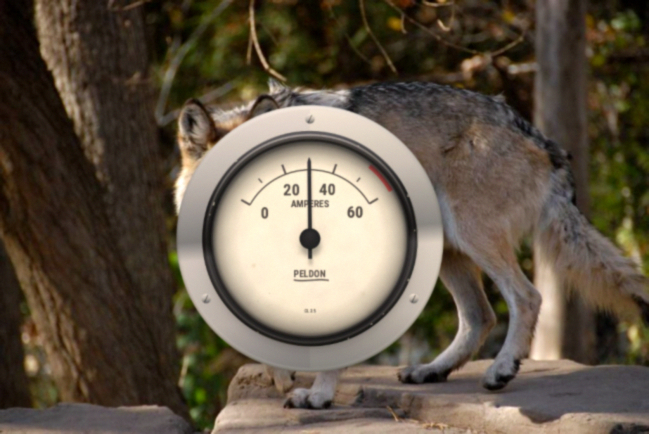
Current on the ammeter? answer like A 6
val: A 30
